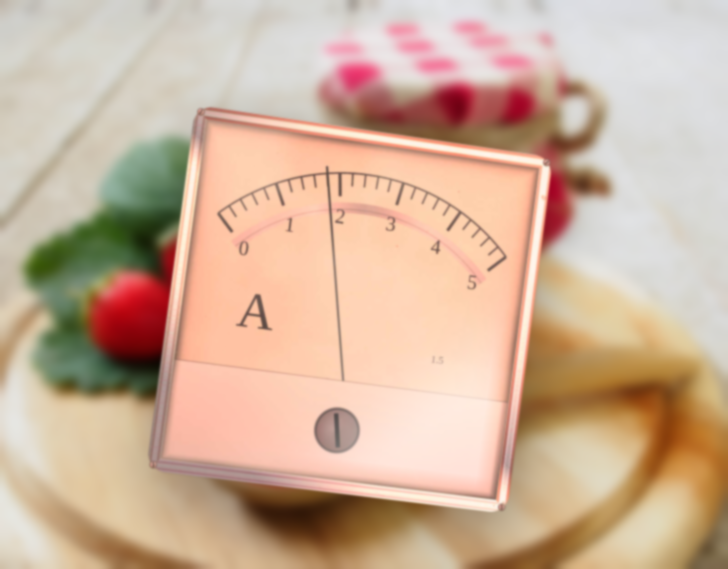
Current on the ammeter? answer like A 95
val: A 1.8
